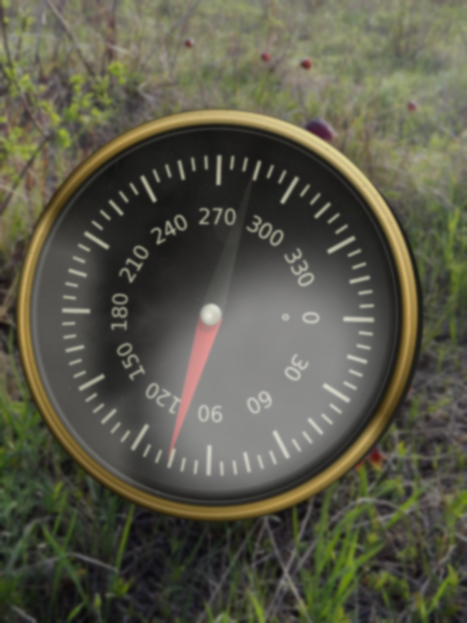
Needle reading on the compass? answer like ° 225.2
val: ° 105
